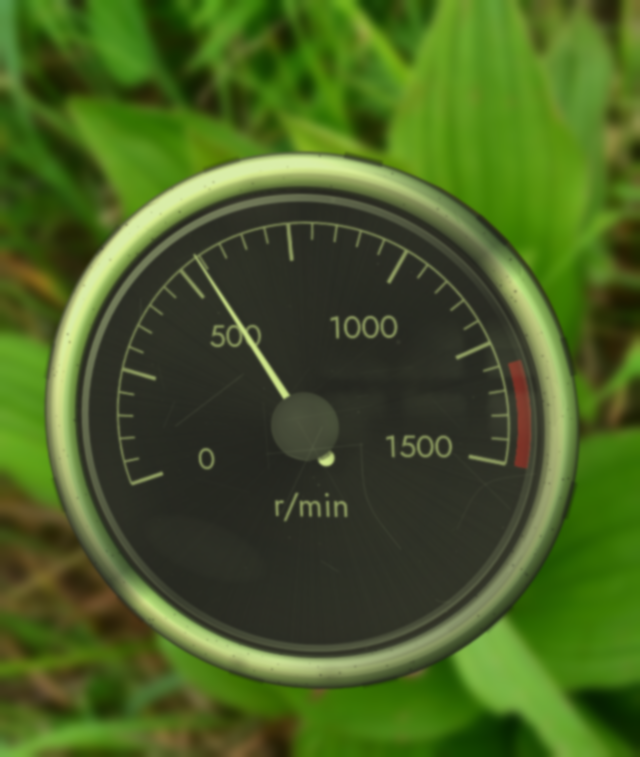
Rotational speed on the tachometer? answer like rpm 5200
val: rpm 550
